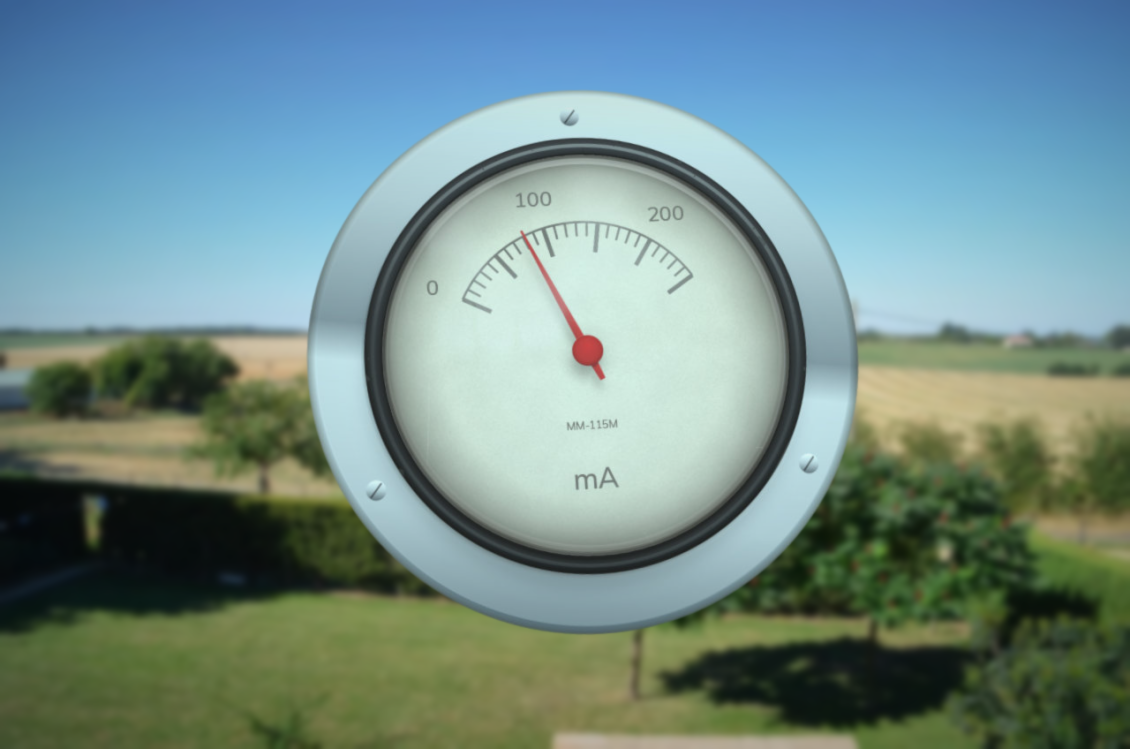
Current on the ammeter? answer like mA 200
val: mA 80
